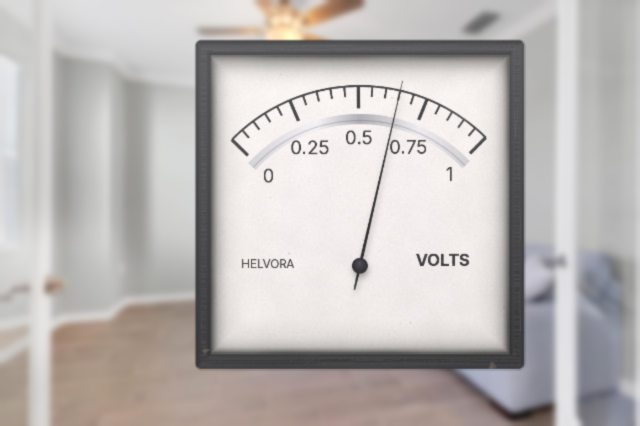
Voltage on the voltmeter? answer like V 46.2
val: V 0.65
